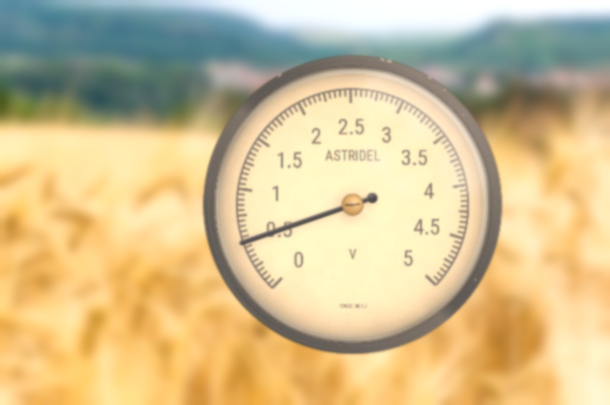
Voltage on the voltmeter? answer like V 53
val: V 0.5
